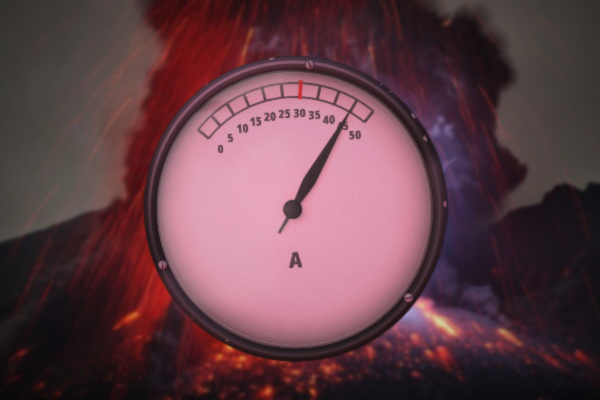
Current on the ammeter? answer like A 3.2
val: A 45
